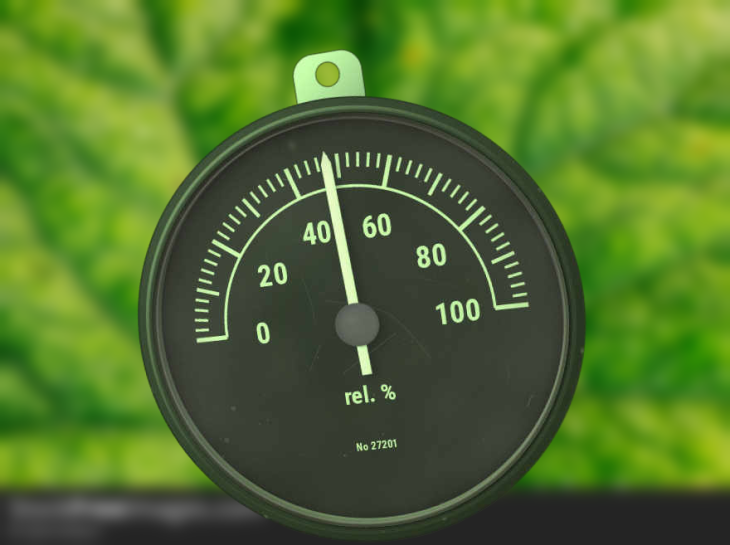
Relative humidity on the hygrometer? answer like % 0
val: % 48
